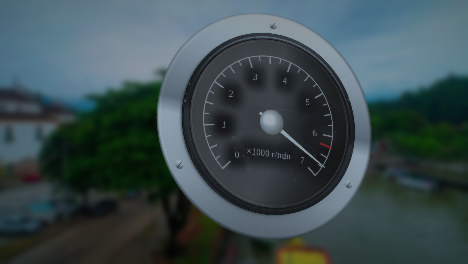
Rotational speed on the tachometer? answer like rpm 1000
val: rpm 6750
